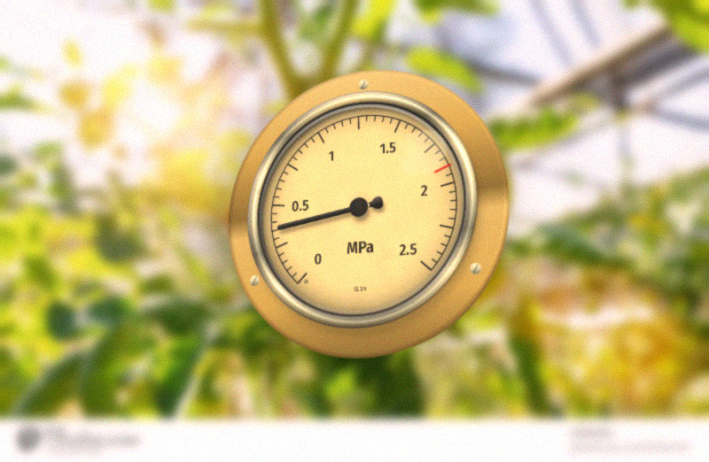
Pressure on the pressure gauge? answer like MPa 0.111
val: MPa 0.35
